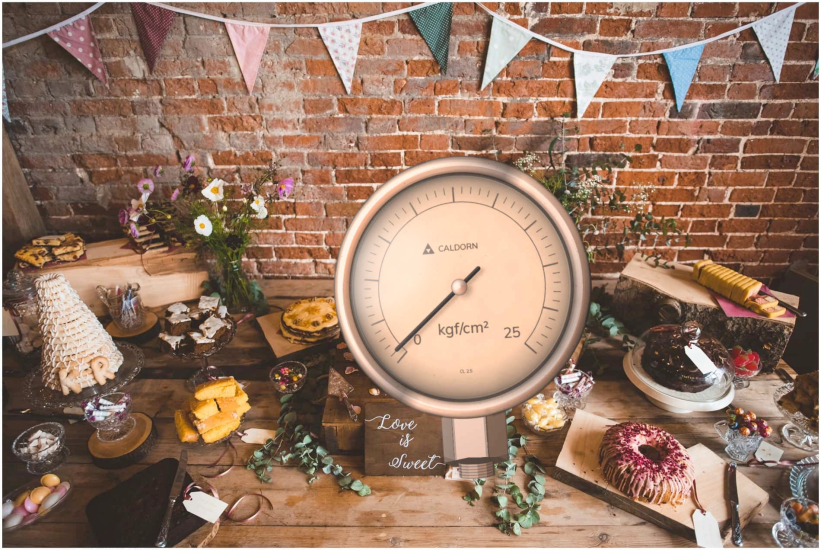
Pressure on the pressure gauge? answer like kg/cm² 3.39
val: kg/cm² 0.5
